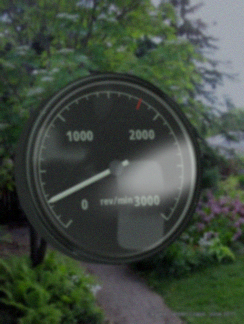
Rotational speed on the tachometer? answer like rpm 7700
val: rpm 250
